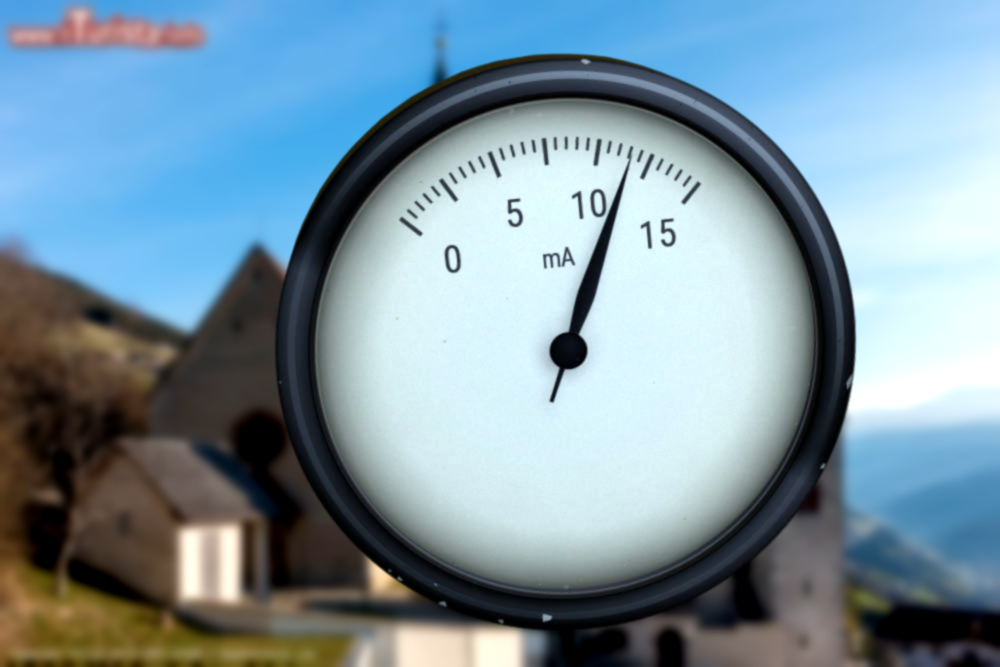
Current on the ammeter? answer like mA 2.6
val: mA 11.5
